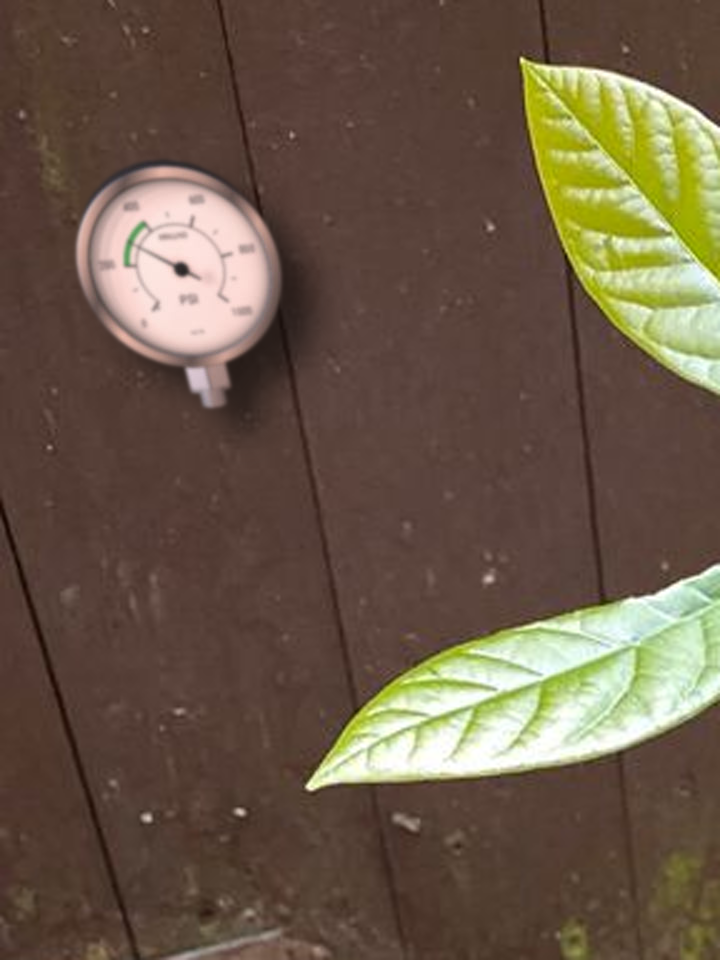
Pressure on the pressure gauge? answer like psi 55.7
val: psi 300
